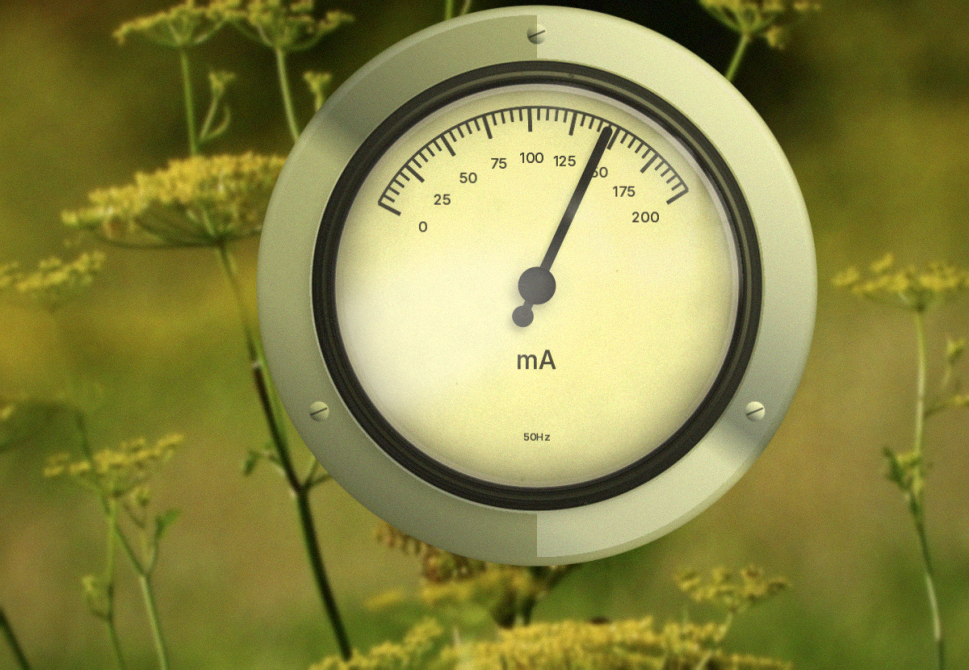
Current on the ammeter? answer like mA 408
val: mA 145
